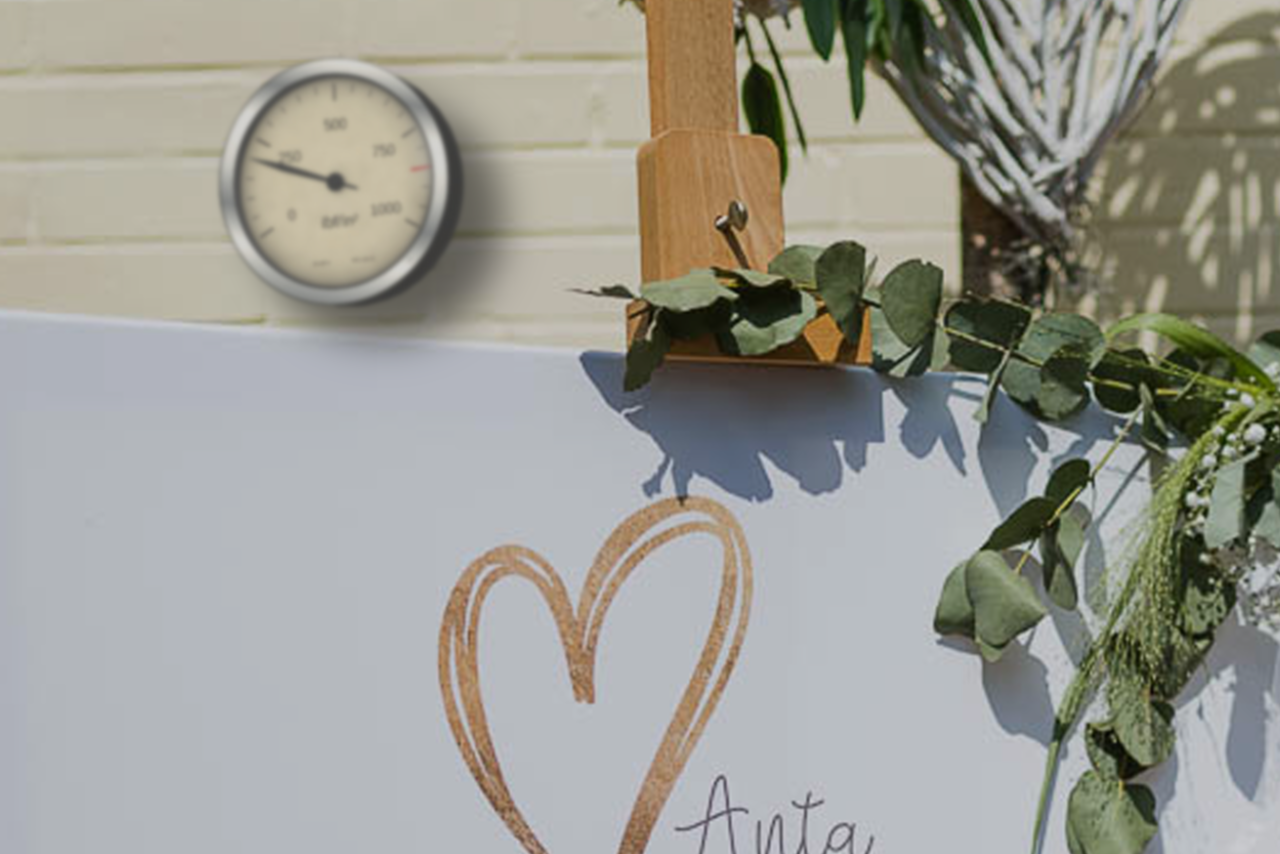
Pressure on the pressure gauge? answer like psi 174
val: psi 200
